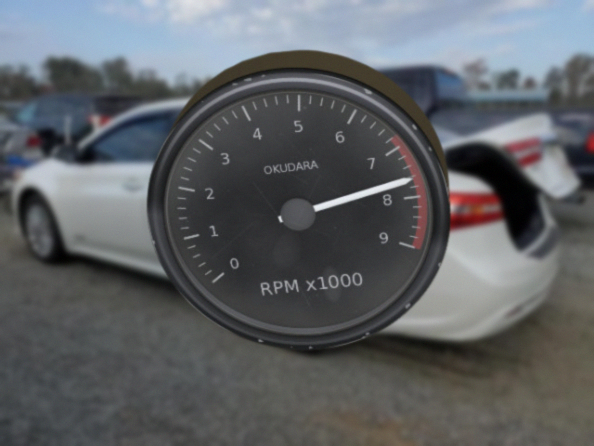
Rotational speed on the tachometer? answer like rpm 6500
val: rpm 7600
